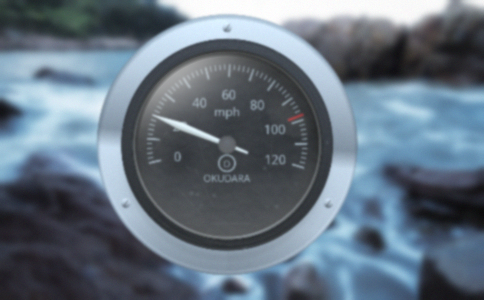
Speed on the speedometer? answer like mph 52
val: mph 20
